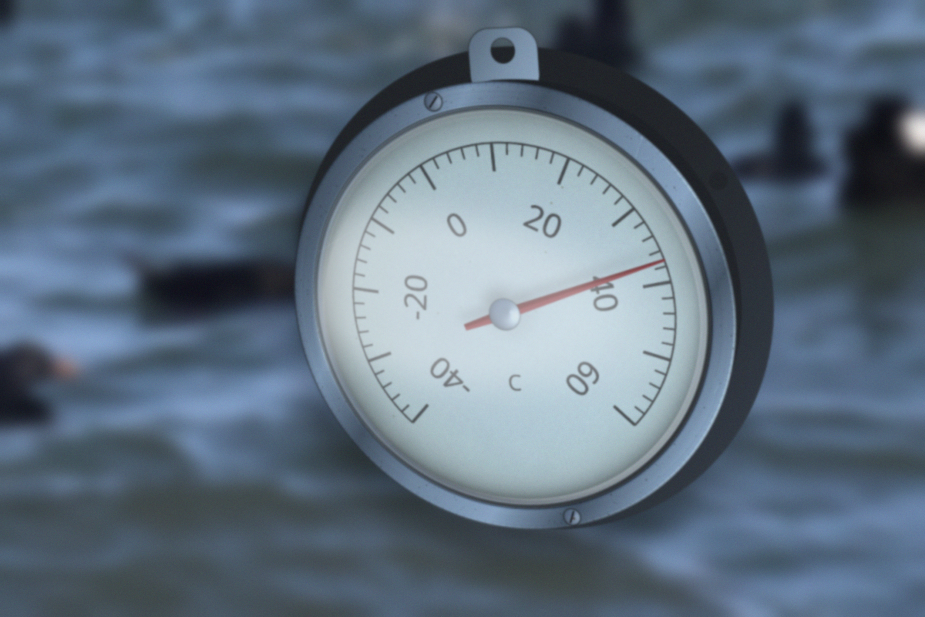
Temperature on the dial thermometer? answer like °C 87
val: °C 37
